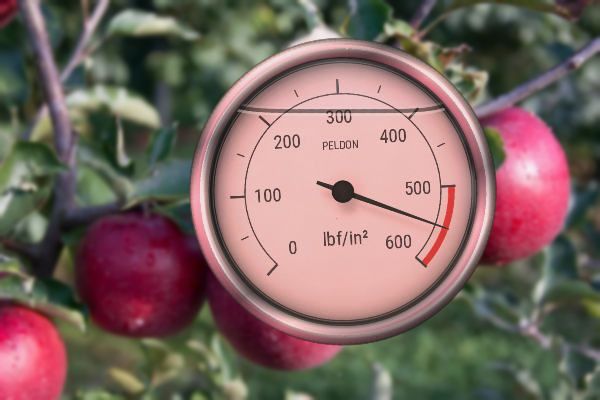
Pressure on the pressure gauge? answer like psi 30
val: psi 550
